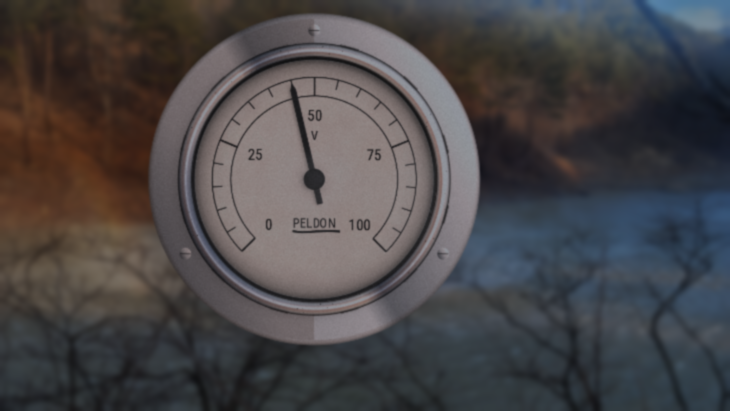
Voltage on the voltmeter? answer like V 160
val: V 45
